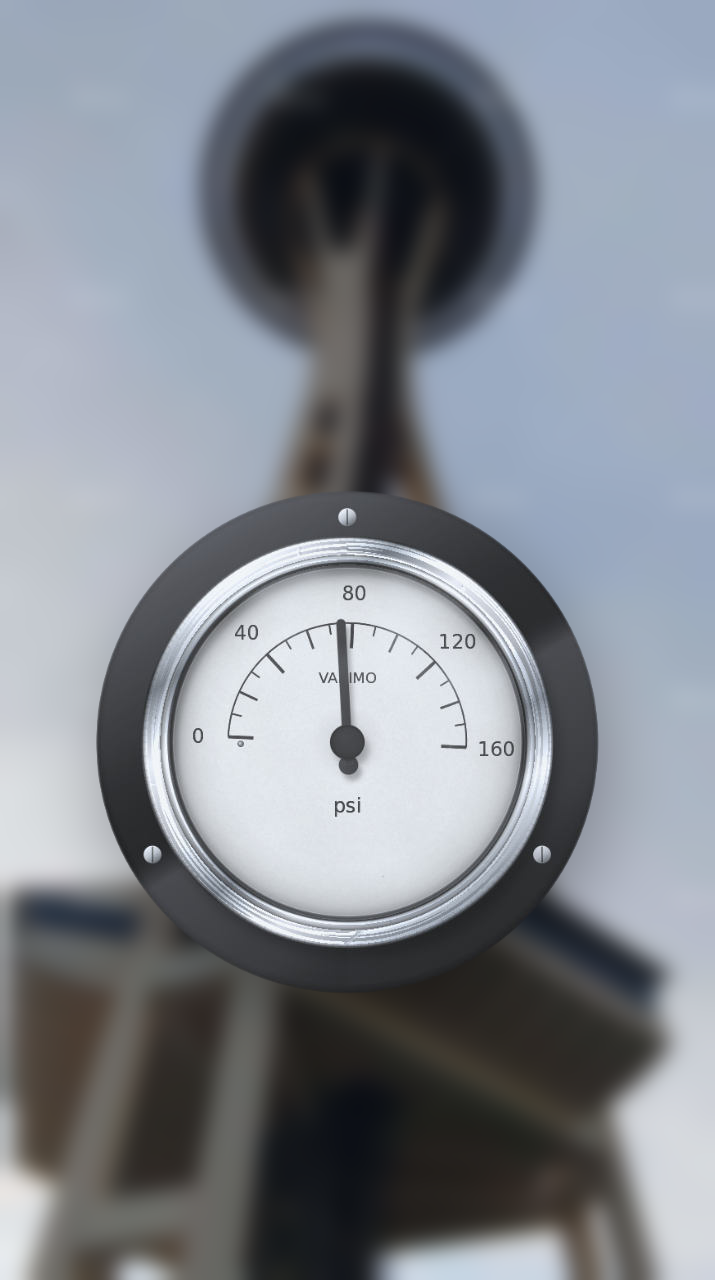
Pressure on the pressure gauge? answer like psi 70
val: psi 75
